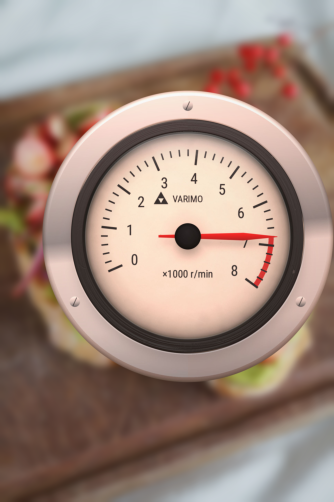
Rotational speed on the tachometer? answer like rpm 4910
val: rpm 6800
